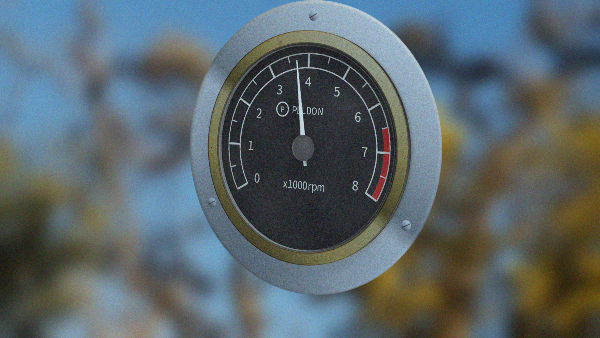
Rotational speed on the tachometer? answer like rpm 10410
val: rpm 3750
